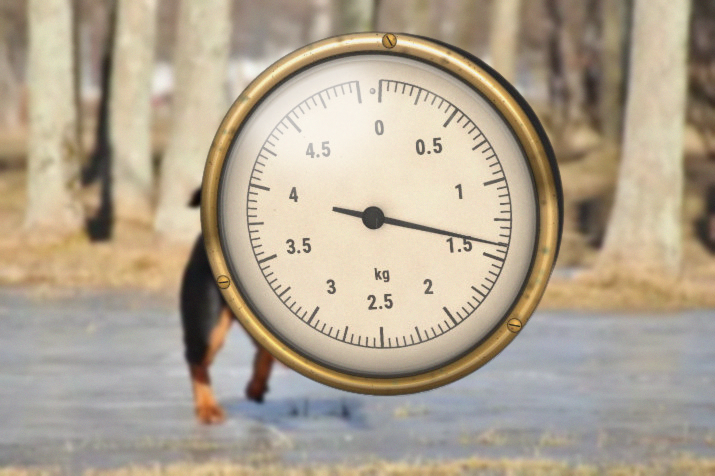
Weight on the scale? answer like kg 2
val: kg 1.4
